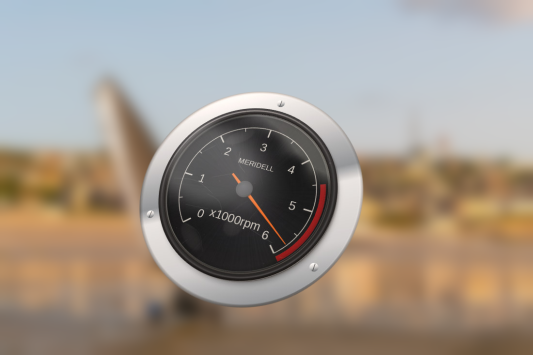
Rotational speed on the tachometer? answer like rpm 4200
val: rpm 5750
